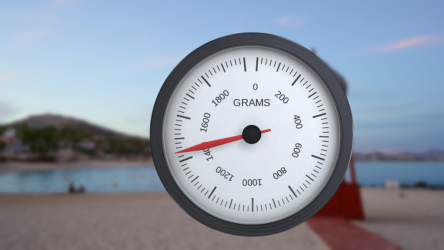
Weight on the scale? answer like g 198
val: g 1440
